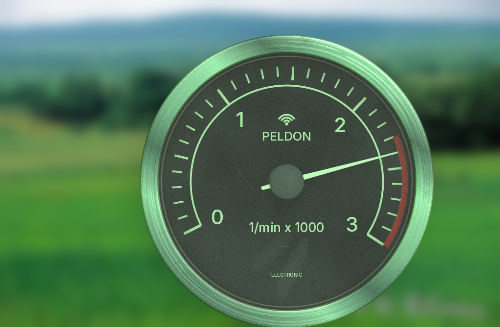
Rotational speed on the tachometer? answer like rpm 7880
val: rpm 2400
